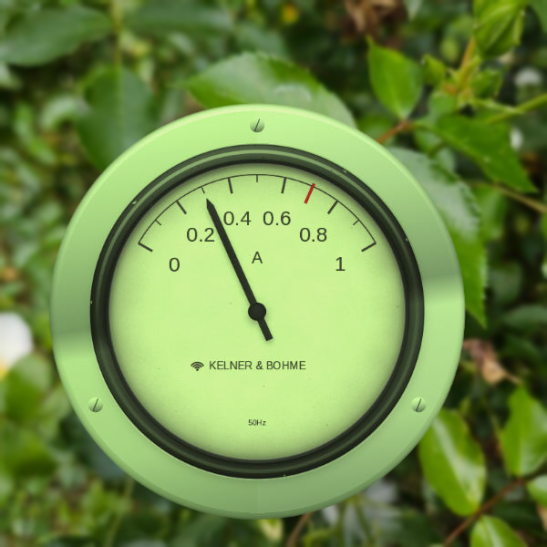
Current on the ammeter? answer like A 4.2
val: A 0.3
